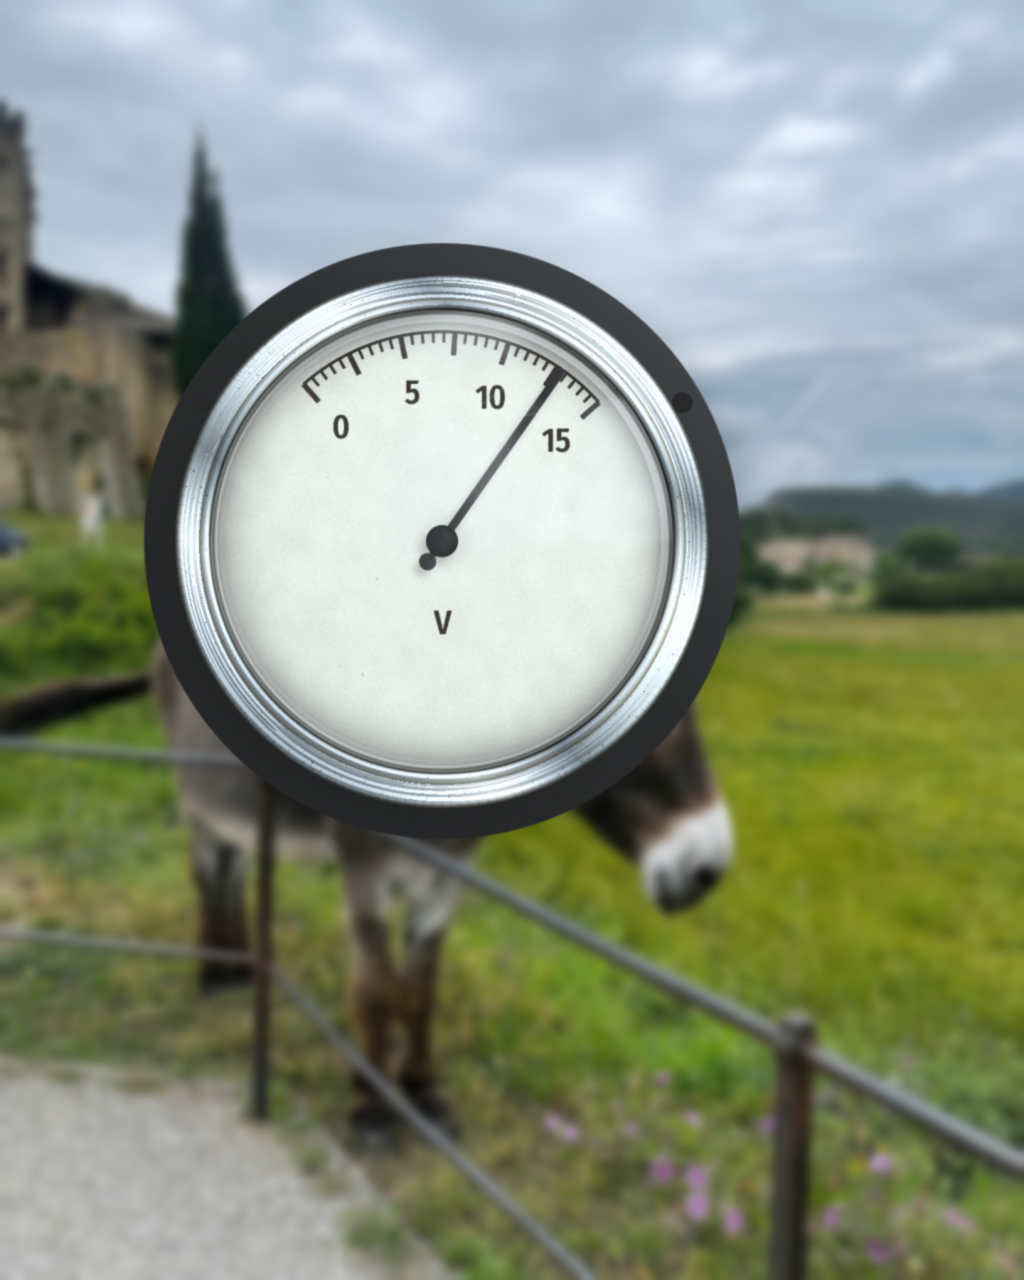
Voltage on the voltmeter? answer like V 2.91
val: V 12.75
